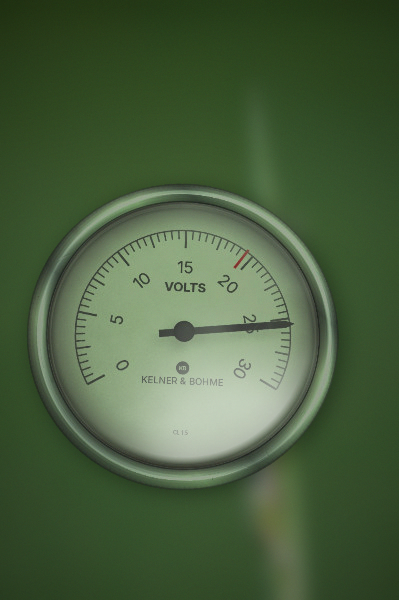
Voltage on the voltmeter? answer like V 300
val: V 25.5
